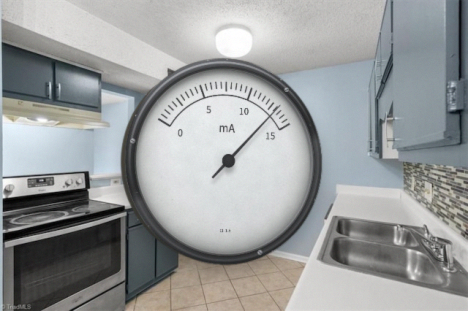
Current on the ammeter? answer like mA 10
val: mA 13
